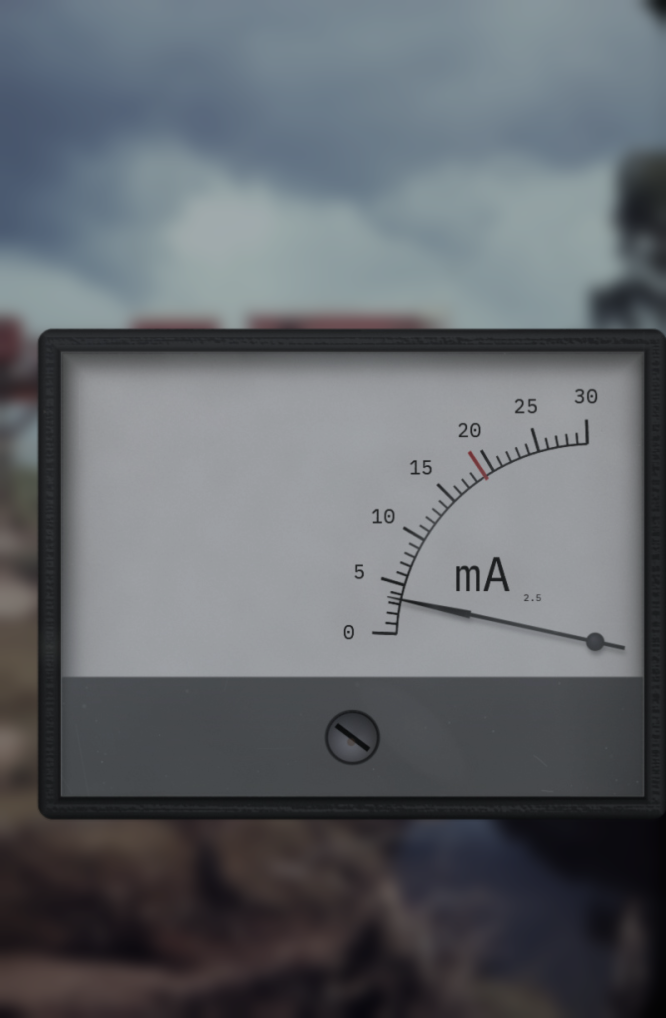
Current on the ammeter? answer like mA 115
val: mA 3.5
